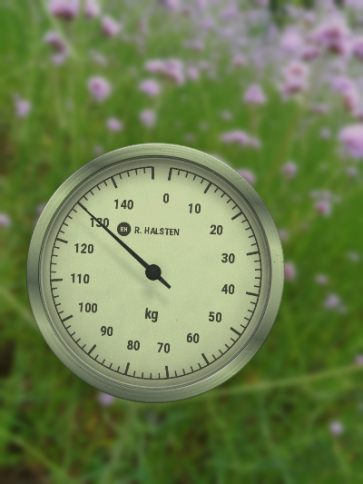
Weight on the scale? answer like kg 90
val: kg 130
